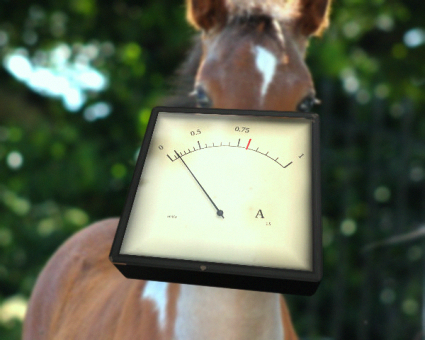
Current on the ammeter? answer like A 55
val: A 0.25
